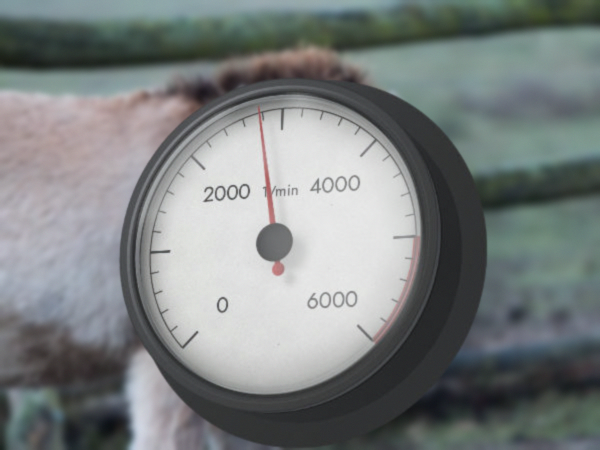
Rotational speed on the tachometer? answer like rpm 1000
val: rpm 2800
